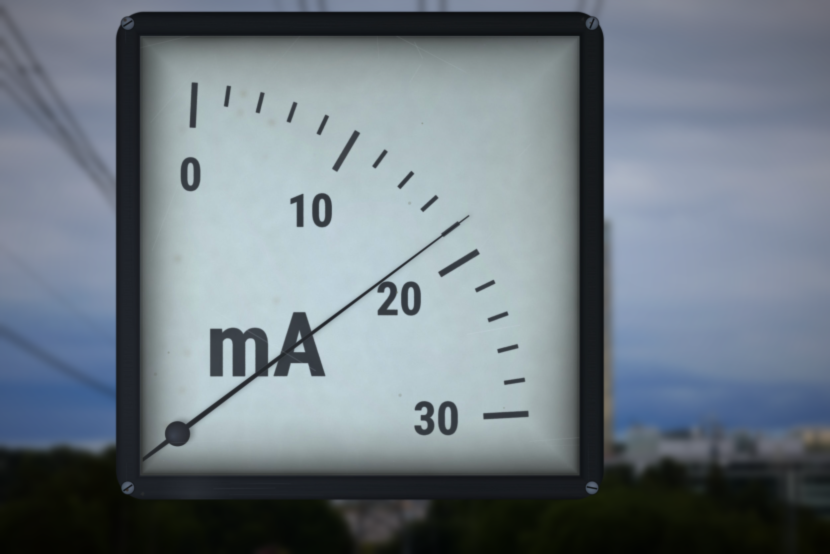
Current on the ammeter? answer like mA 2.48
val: mA 18
